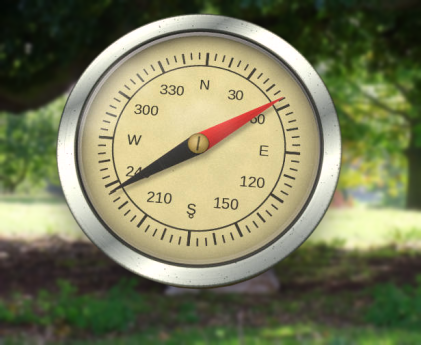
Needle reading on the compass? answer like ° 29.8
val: ° 55
